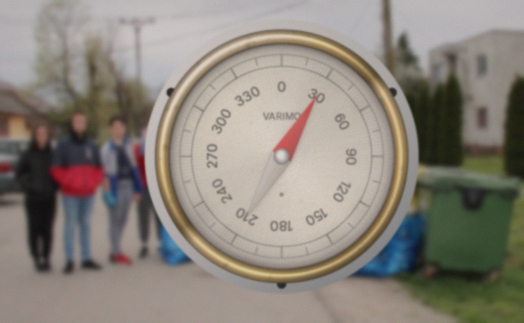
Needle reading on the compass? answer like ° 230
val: ° 30
